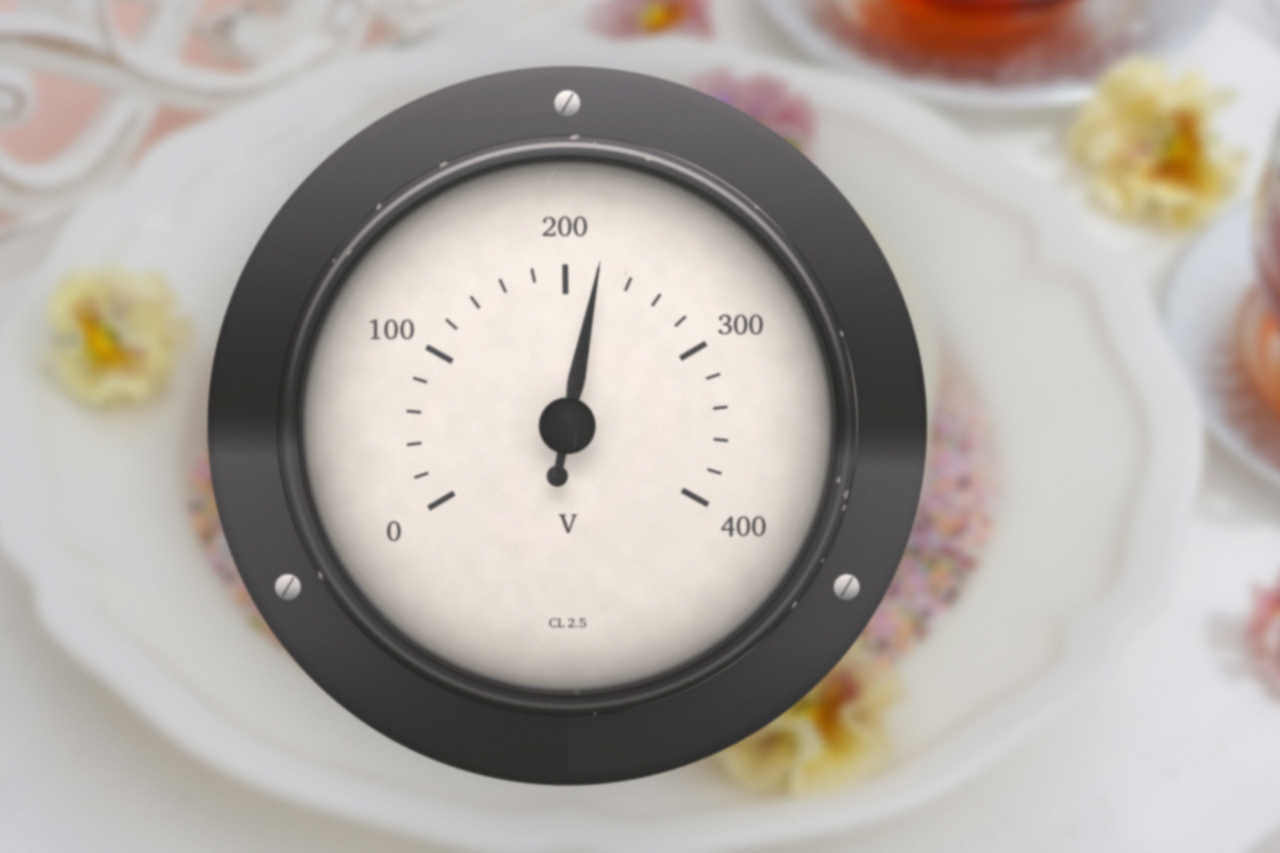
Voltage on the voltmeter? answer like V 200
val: V 220
